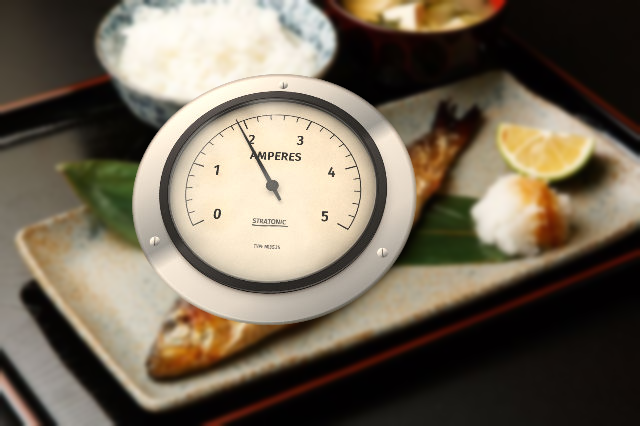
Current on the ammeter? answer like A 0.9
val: A 1.9
